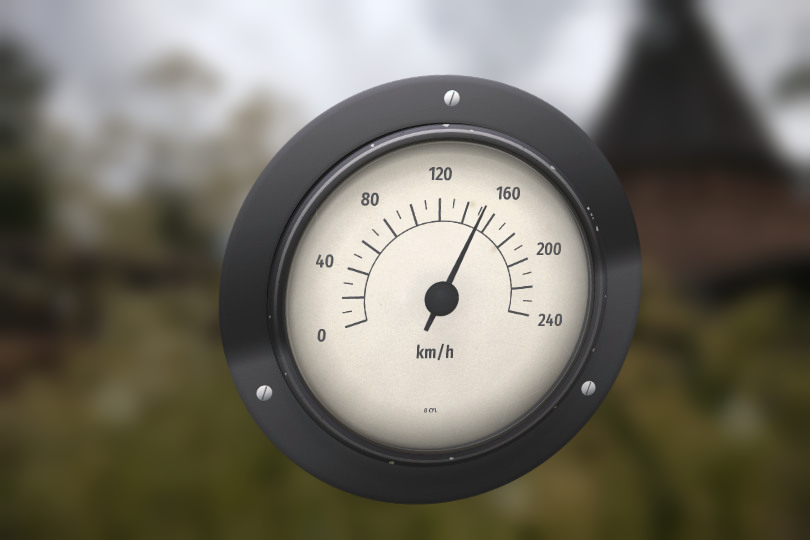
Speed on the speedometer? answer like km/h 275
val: km/h 150
